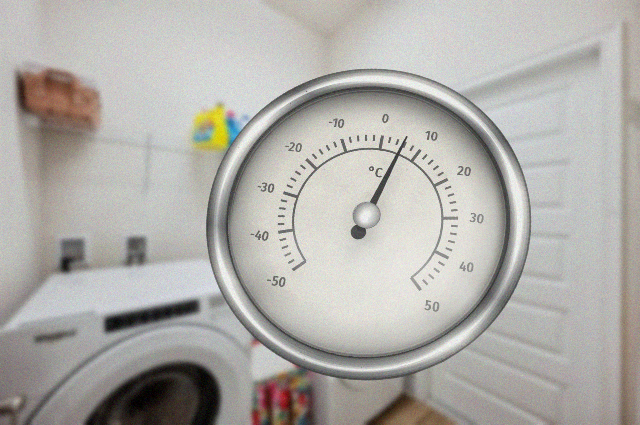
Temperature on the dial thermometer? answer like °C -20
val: °C 6
